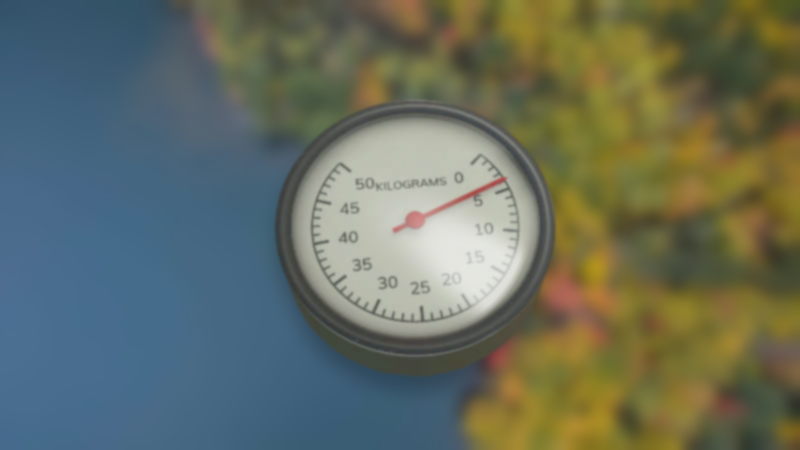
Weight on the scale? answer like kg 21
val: kg 4
